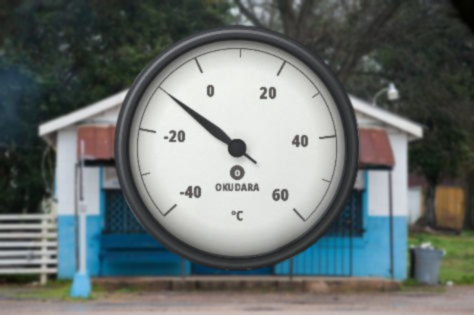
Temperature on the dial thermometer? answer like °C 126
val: °C -10
